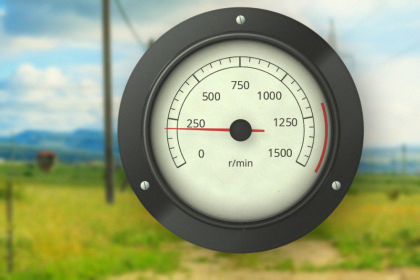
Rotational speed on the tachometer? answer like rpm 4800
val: rpm 200
